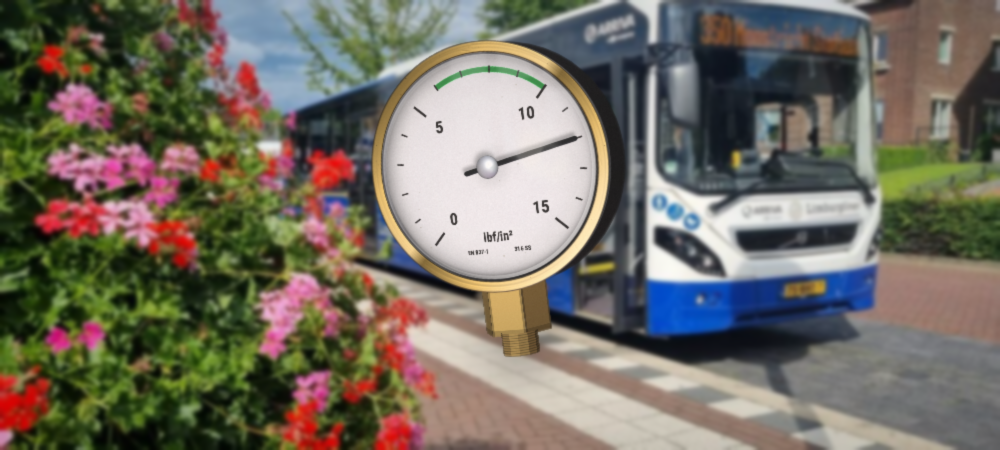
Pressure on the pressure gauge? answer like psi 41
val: psi 12
